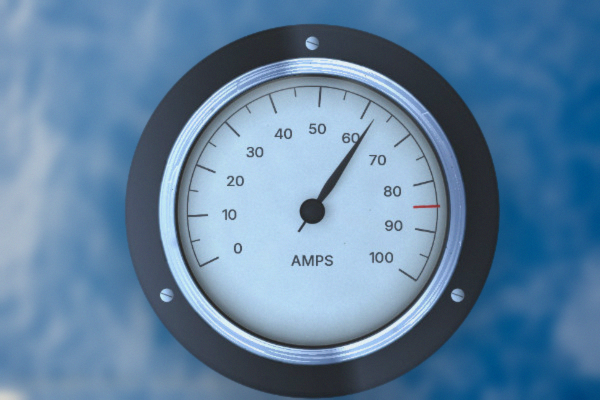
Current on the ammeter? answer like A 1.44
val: A 62.5
